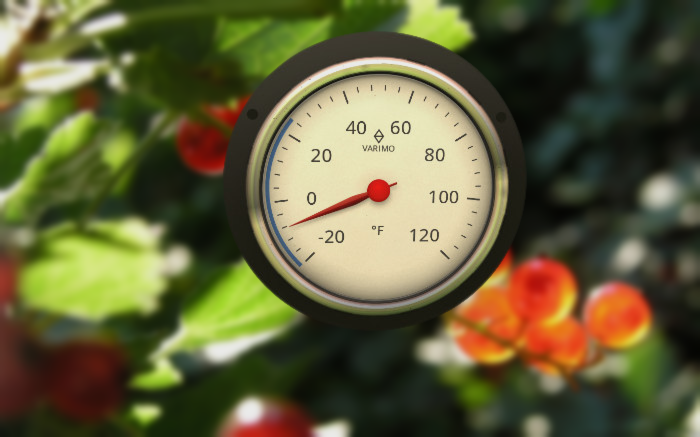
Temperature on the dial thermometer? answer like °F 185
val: °F -8
